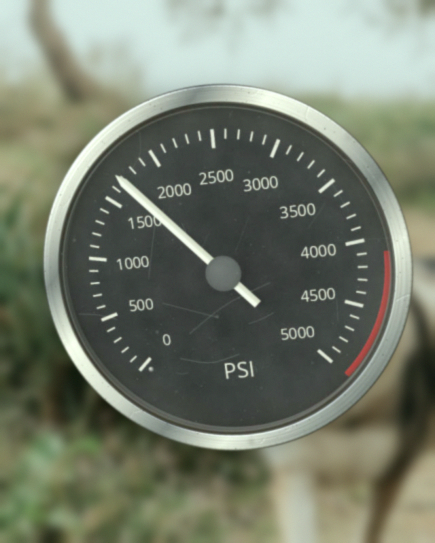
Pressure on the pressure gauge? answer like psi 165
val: psi 1700
